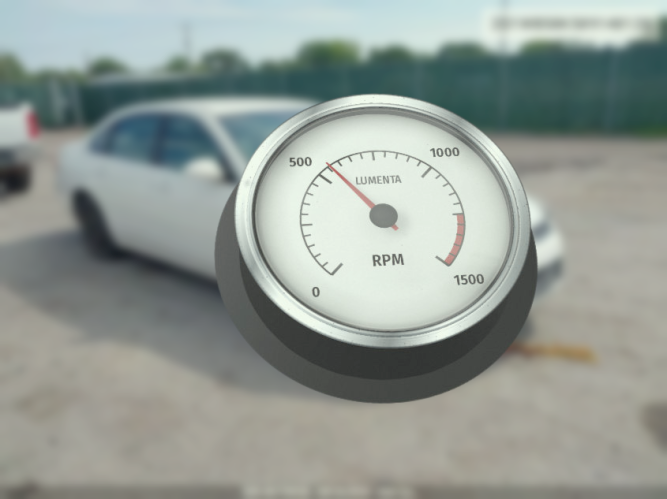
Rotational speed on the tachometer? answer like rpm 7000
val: rpm 550
